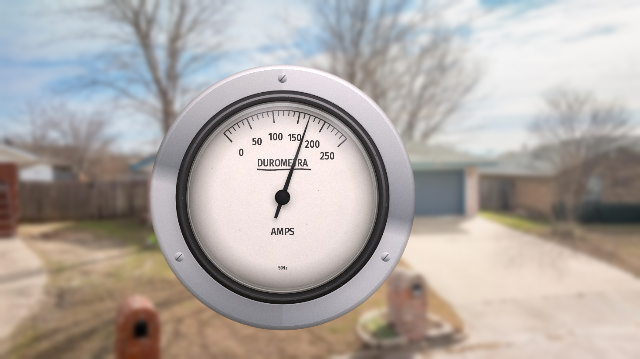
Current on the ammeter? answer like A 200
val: A 170
